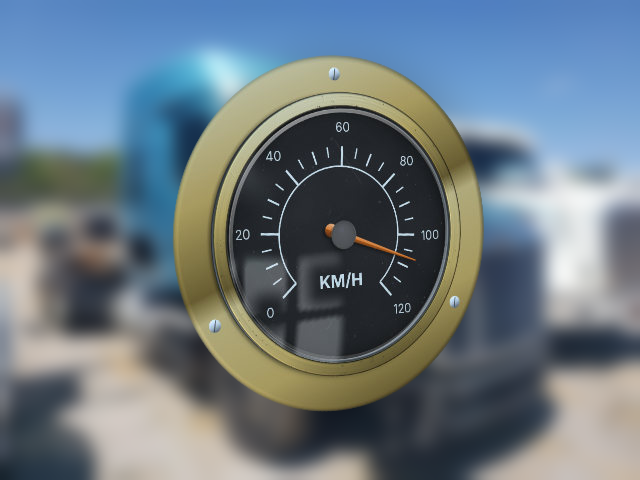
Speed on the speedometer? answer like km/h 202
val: km/h 107.5
